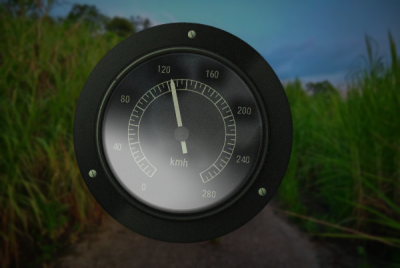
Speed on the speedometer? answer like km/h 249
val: km/h 125
